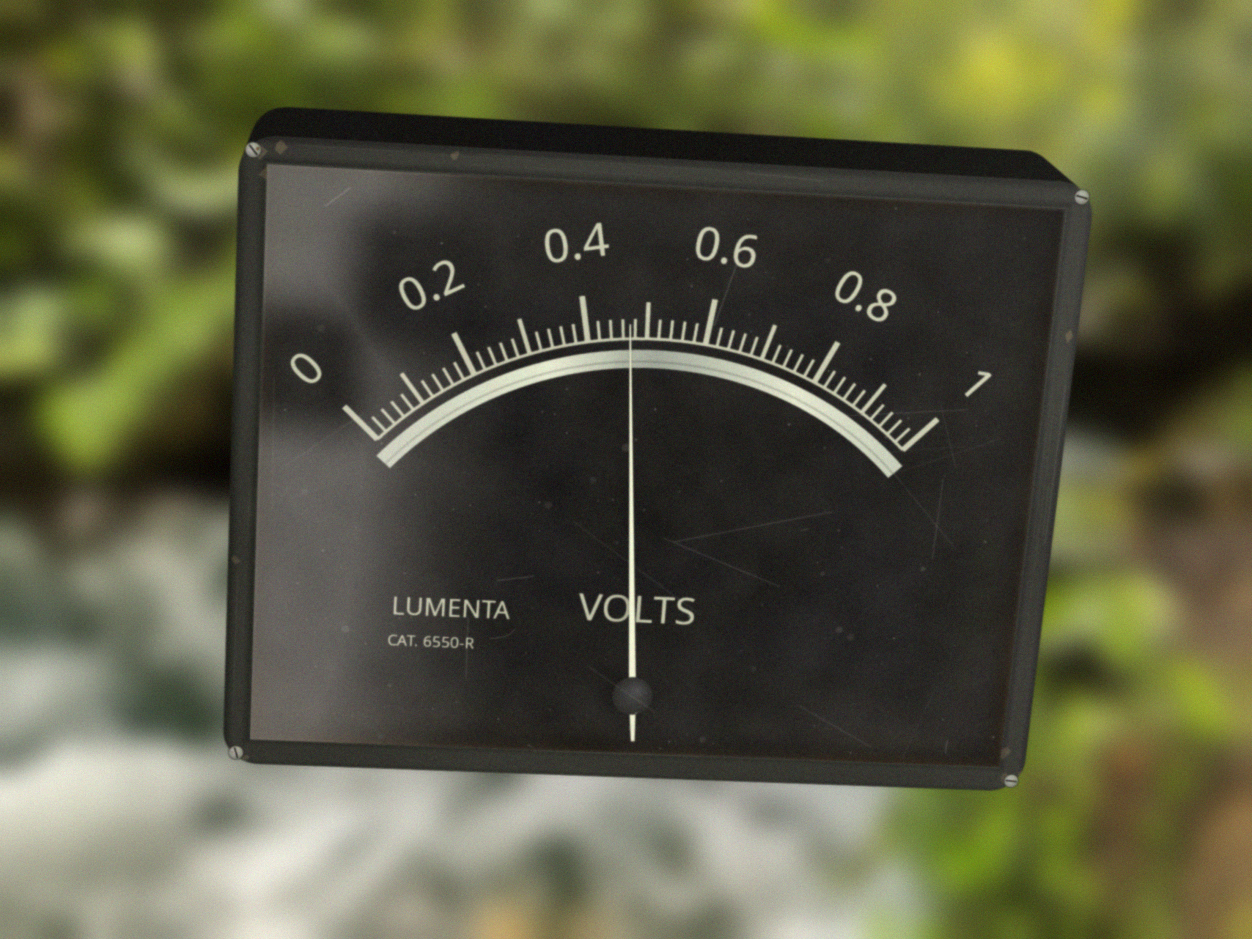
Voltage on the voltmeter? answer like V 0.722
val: V 0.47
